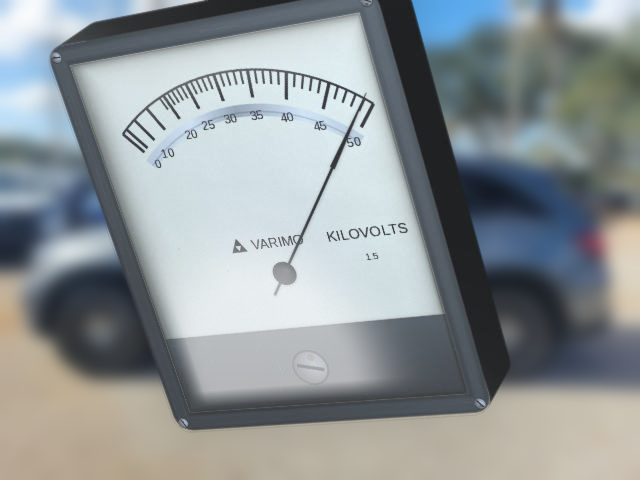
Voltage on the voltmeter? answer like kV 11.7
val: kV 49
